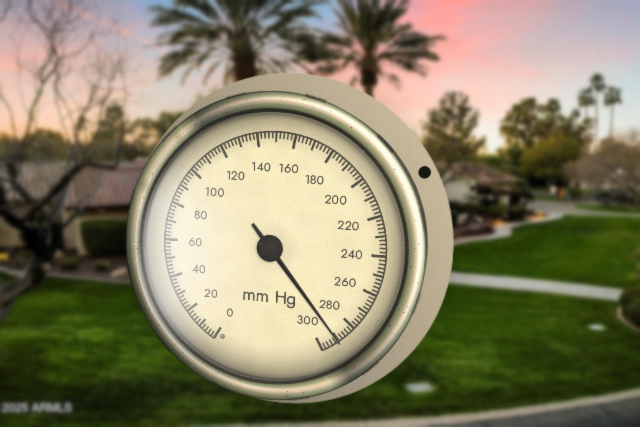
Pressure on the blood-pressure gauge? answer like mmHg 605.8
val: mmHg 290
